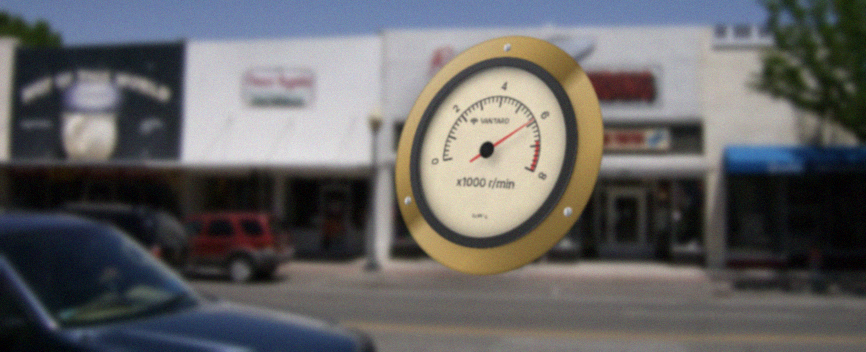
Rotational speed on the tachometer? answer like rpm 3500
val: rpm 6000
